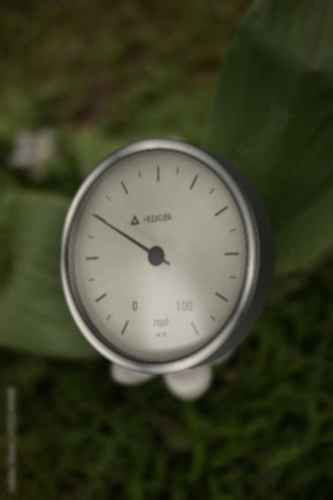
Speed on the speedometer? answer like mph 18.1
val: mph 30
